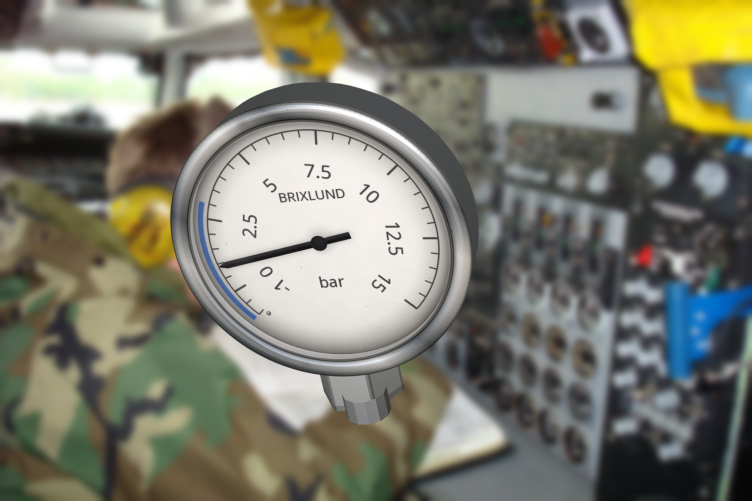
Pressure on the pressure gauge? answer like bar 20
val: bar 1
